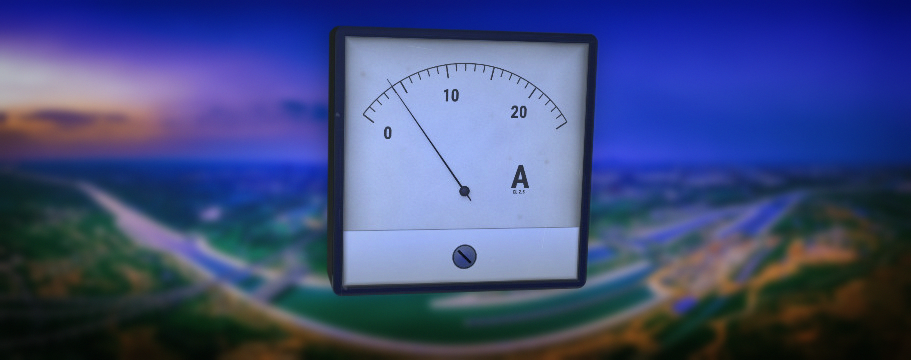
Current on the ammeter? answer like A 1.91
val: A 4
